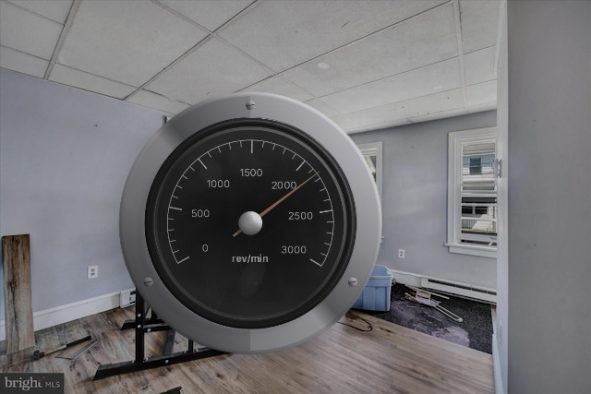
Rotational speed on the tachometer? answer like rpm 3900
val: rpm 2150
